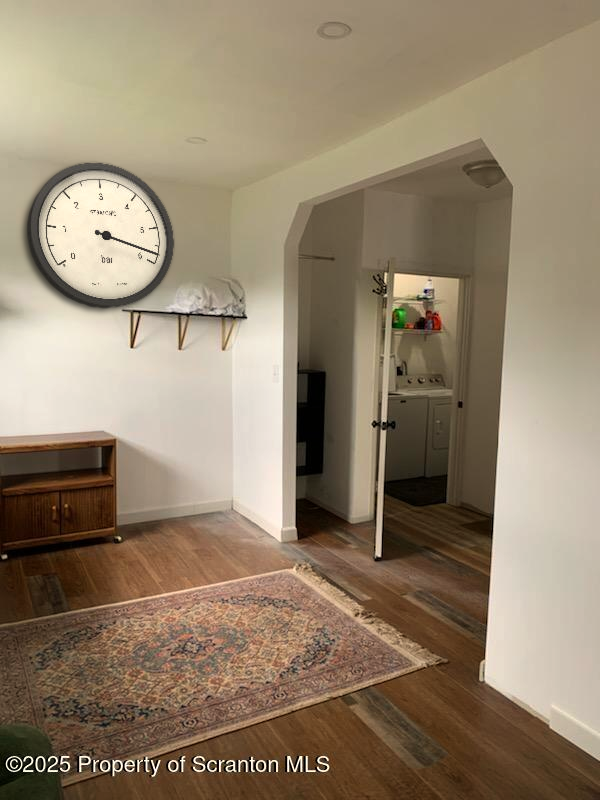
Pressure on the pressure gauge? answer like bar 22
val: bar 5.75
